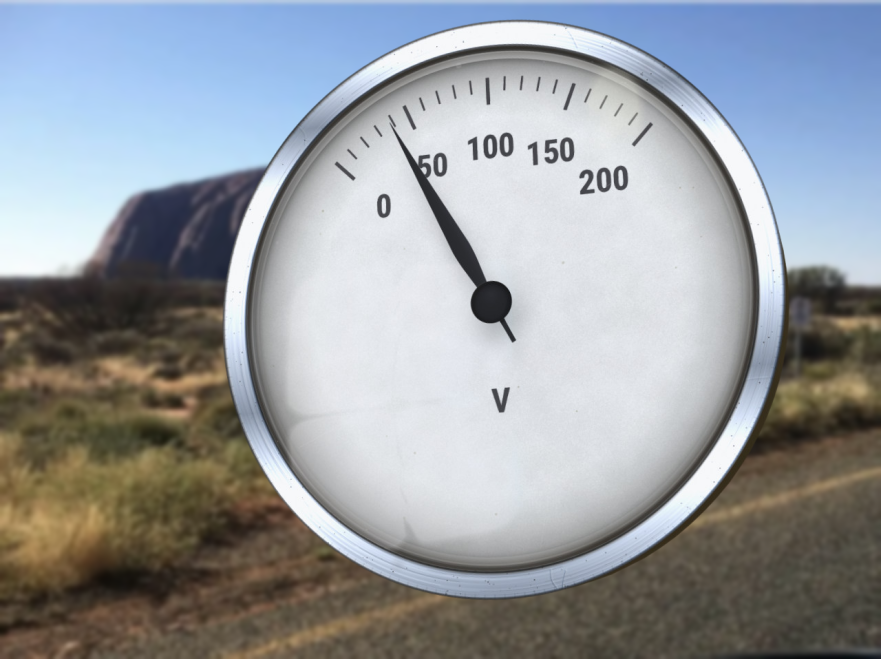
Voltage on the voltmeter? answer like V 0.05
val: V 40
